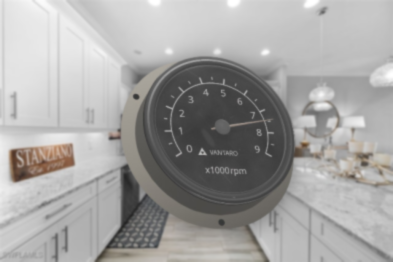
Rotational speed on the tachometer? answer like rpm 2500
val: rpm 7500
